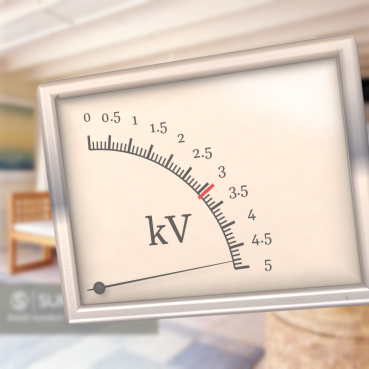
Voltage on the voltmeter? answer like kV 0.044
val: kV 4.8
